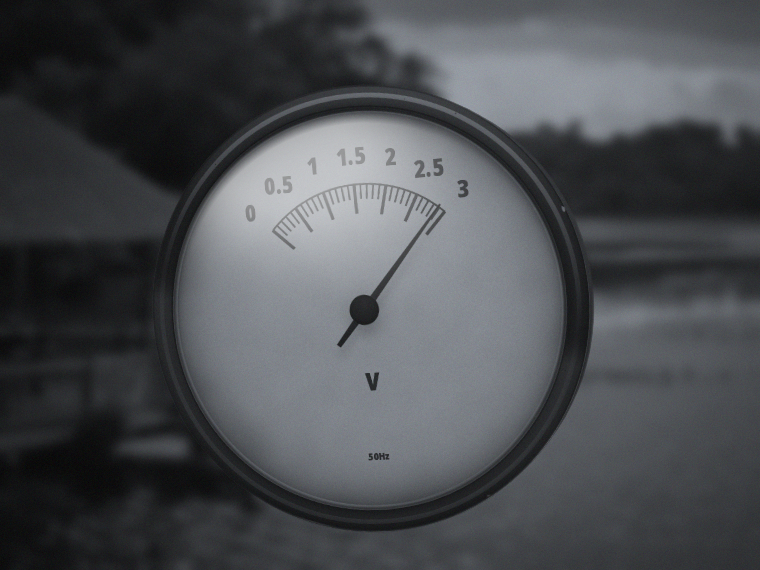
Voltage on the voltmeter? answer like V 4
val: V 2.9
